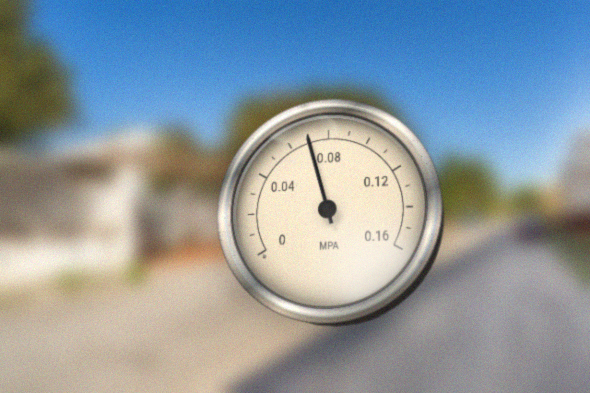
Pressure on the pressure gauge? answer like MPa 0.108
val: MPa 0.07
